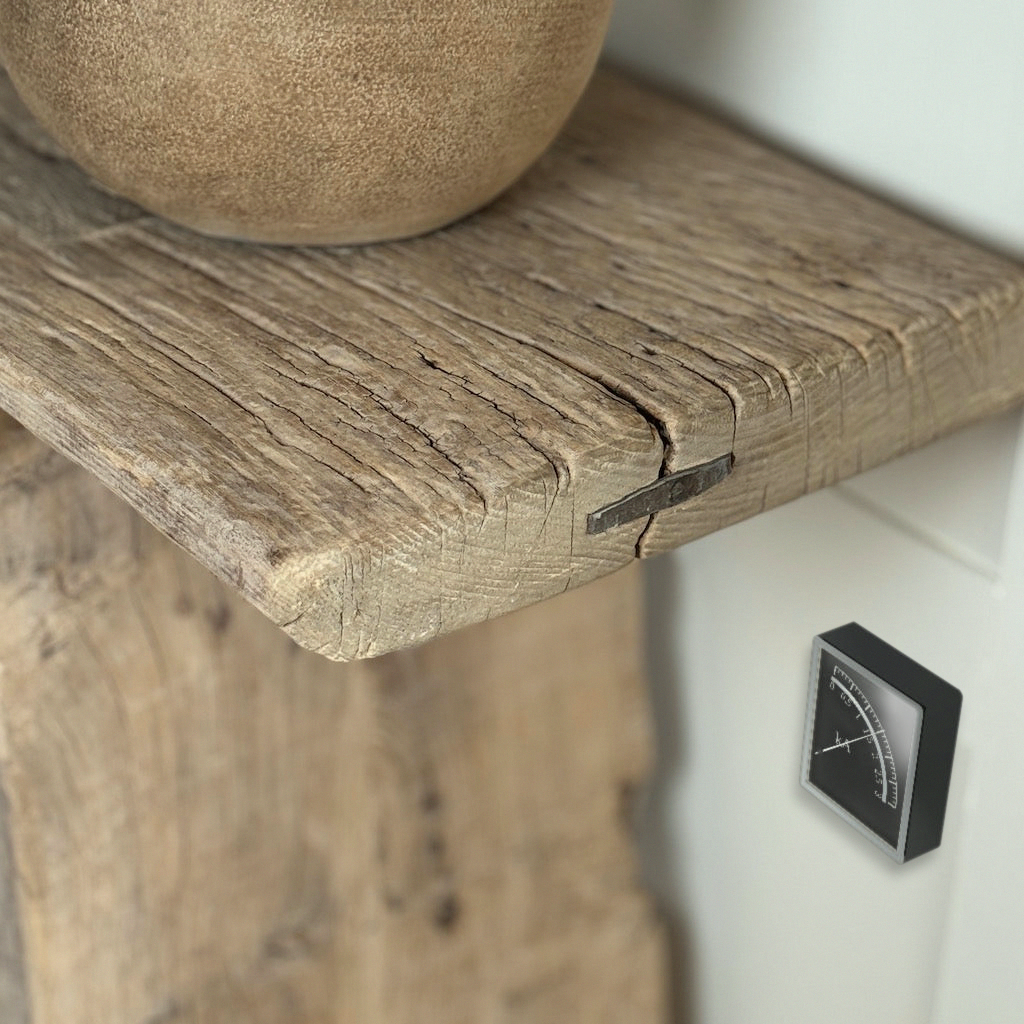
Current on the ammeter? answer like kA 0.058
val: kA 1.5
